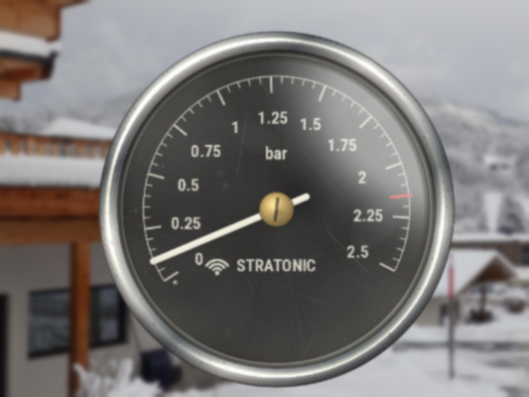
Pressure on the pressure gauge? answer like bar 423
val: bar 0.1
